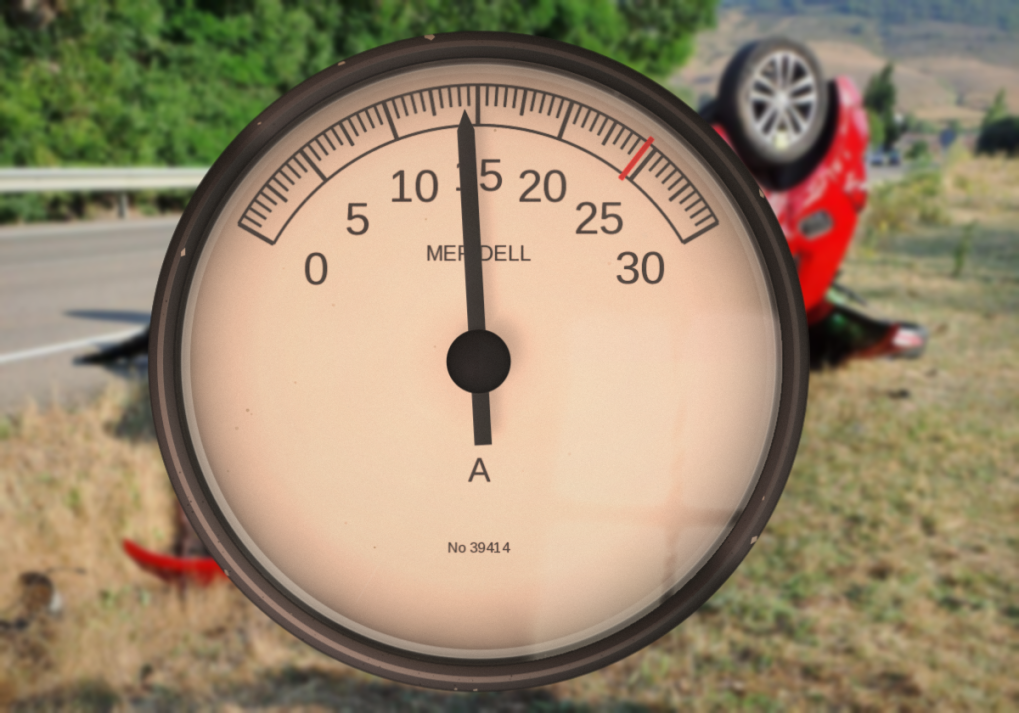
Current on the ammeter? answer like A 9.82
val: A 14.25
